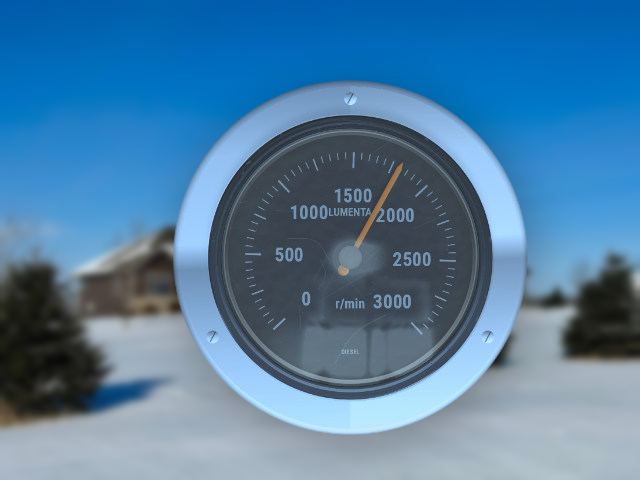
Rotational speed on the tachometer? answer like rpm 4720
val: rpm 1800
